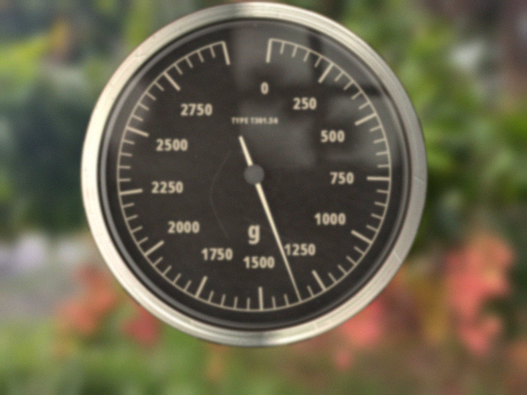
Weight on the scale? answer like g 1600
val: g 1350
